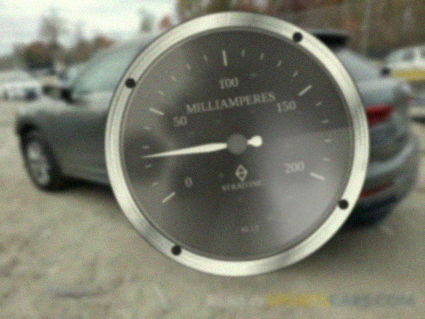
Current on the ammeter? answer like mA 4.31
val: mA 25
